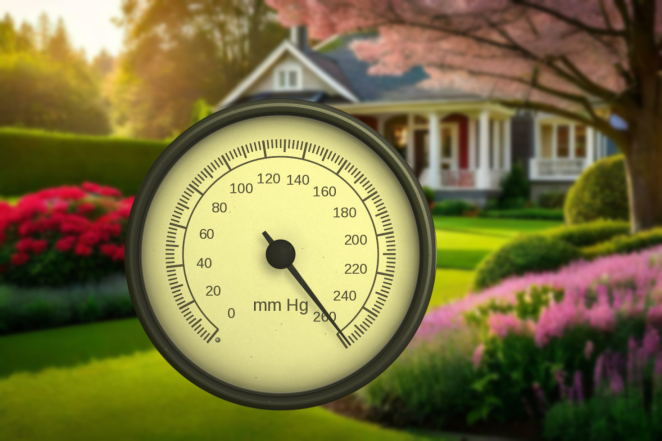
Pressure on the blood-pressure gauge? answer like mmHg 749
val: mmHg 258
